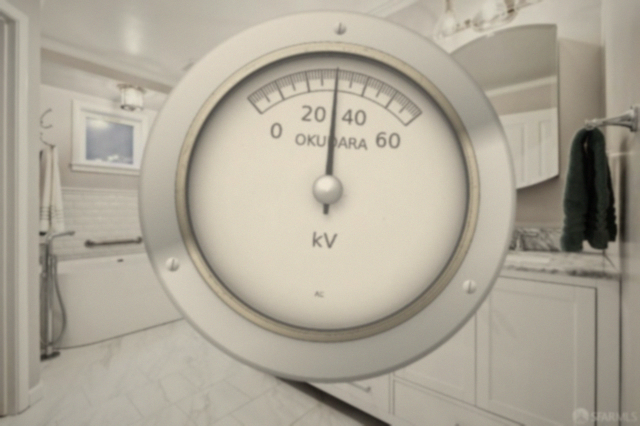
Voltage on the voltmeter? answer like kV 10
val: kV 30
